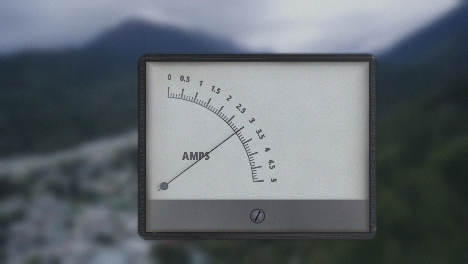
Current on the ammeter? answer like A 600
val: A 3
